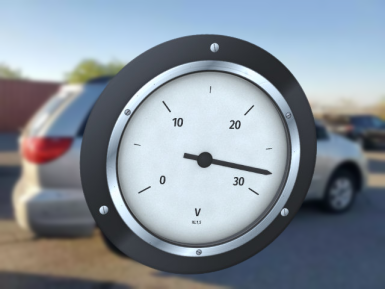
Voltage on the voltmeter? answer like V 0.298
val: V 27.5
